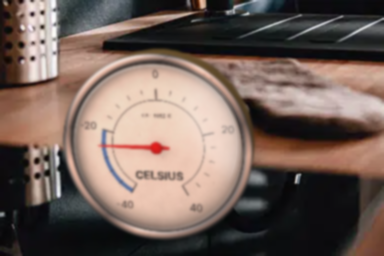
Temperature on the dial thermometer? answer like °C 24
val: °C -24
